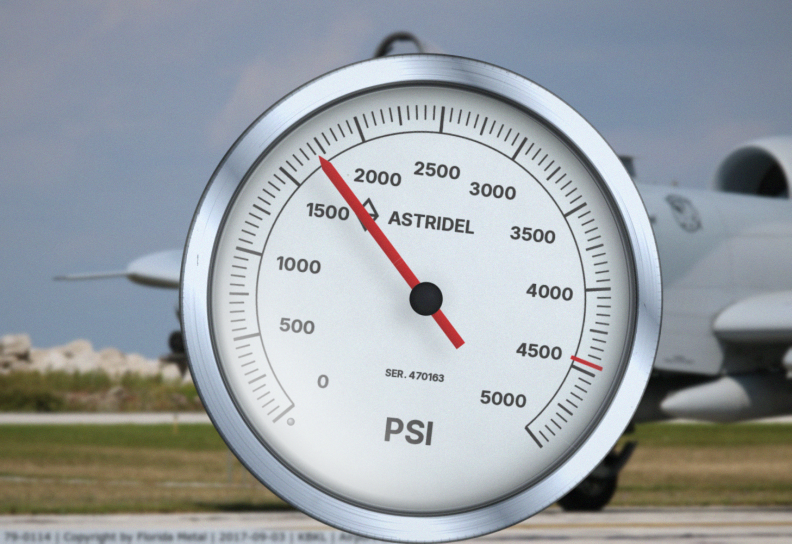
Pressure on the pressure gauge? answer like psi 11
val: psi 1700
